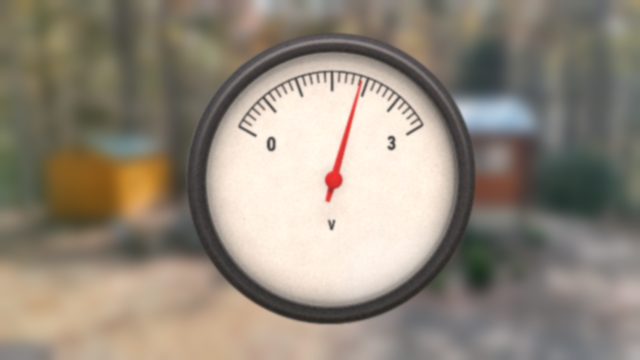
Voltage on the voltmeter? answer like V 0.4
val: V 1.9
